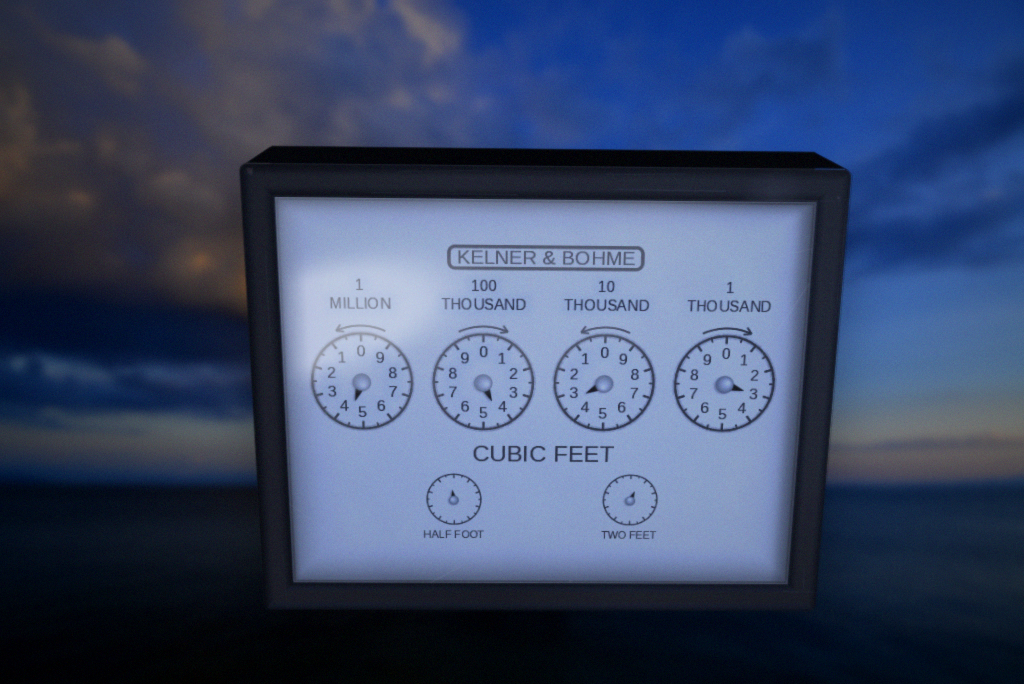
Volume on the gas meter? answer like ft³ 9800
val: ft³ 443300
